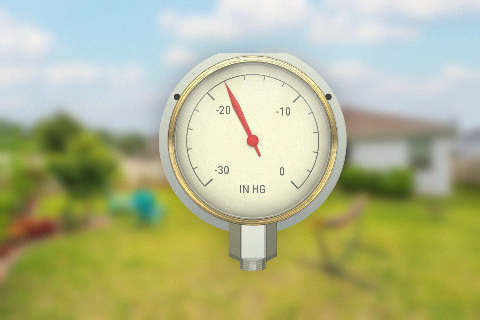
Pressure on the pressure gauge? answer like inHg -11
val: inHg -18
